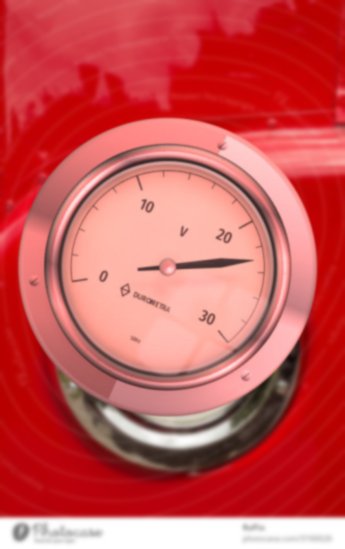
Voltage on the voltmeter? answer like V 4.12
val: V 23
